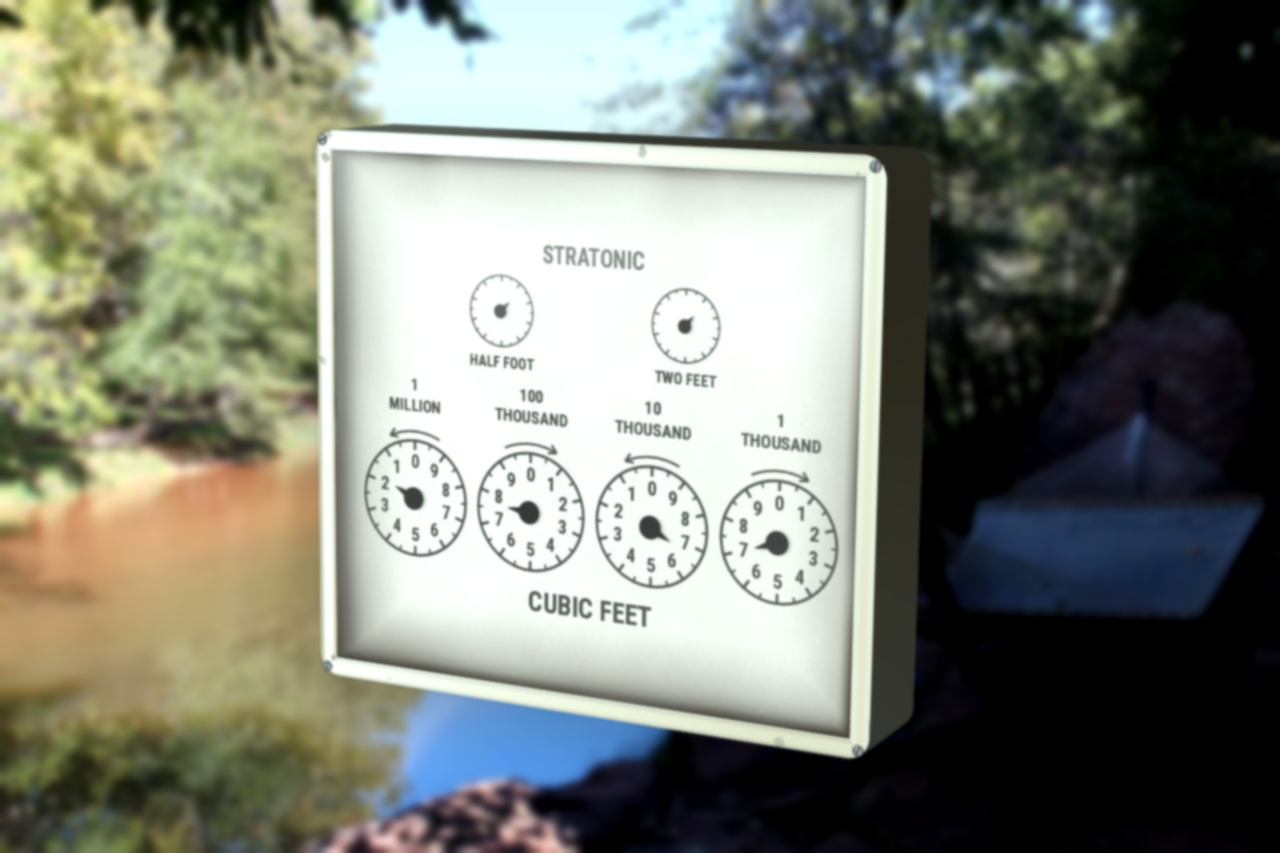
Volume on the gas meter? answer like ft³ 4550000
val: ft³ 176700
